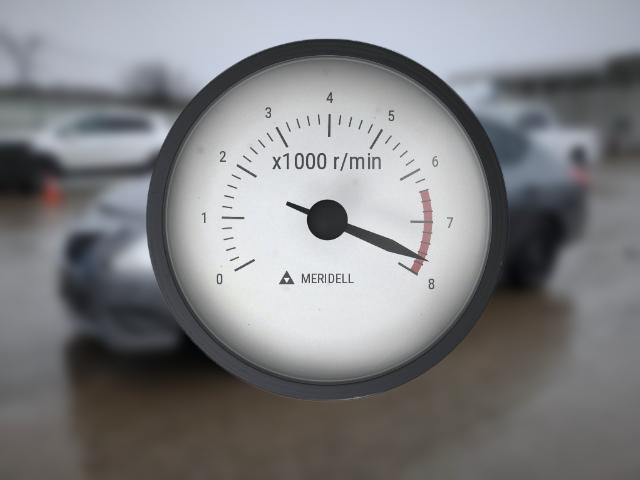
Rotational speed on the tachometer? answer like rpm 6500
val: rpm 7700
